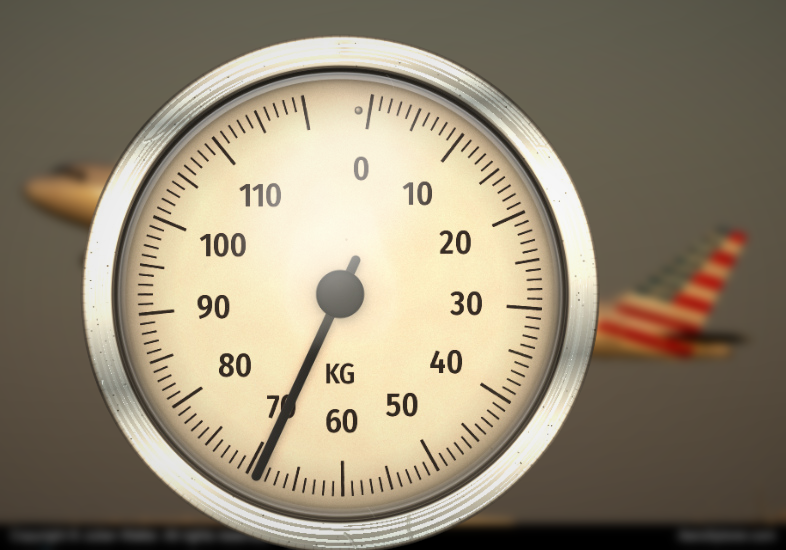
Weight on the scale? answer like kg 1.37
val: kg 69
